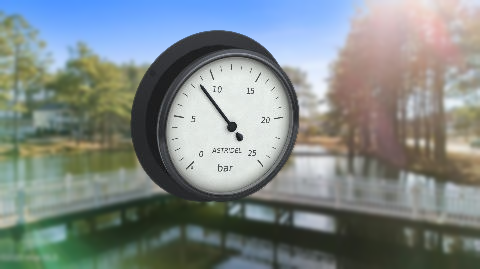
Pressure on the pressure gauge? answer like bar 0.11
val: bar 8.5
